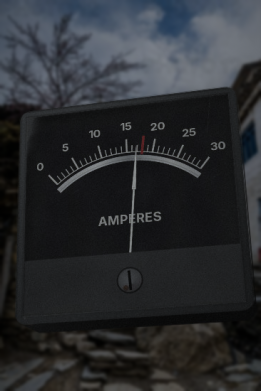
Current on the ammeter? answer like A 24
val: A 17
